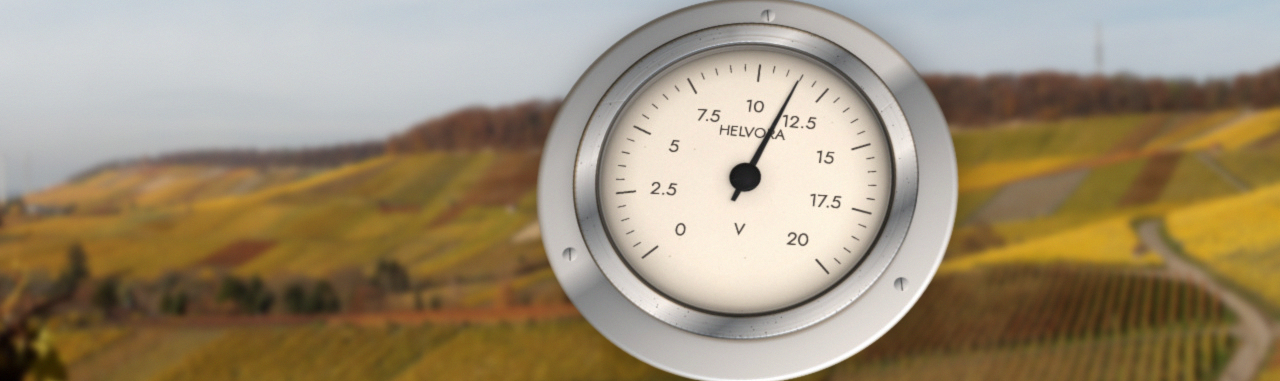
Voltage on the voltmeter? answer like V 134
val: V 11.5
